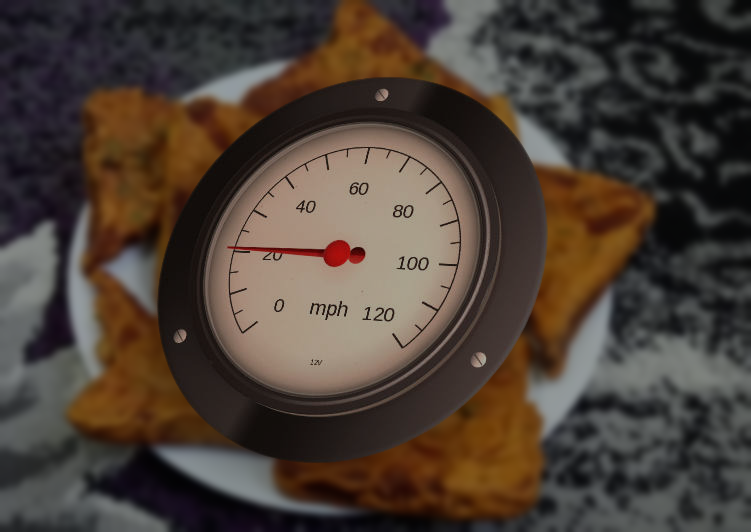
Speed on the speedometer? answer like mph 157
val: mph 20
